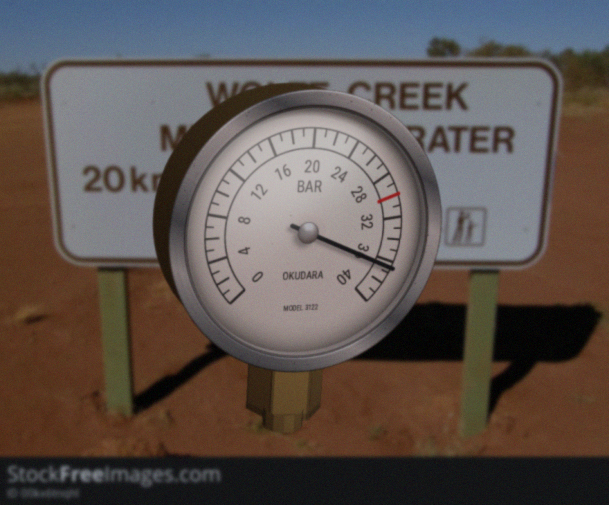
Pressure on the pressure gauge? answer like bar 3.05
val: bar 36.5
